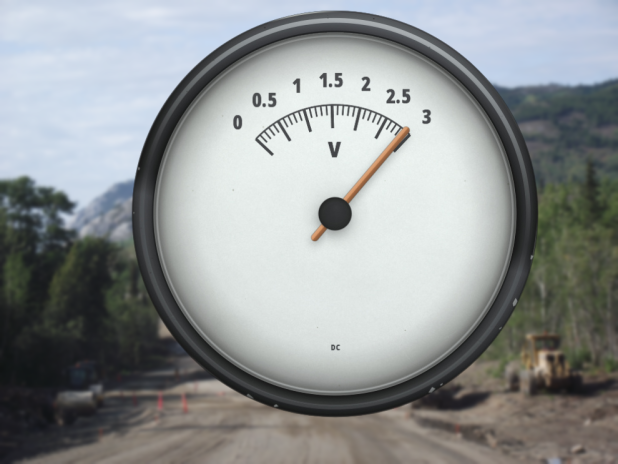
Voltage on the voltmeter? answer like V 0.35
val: V 2.9
